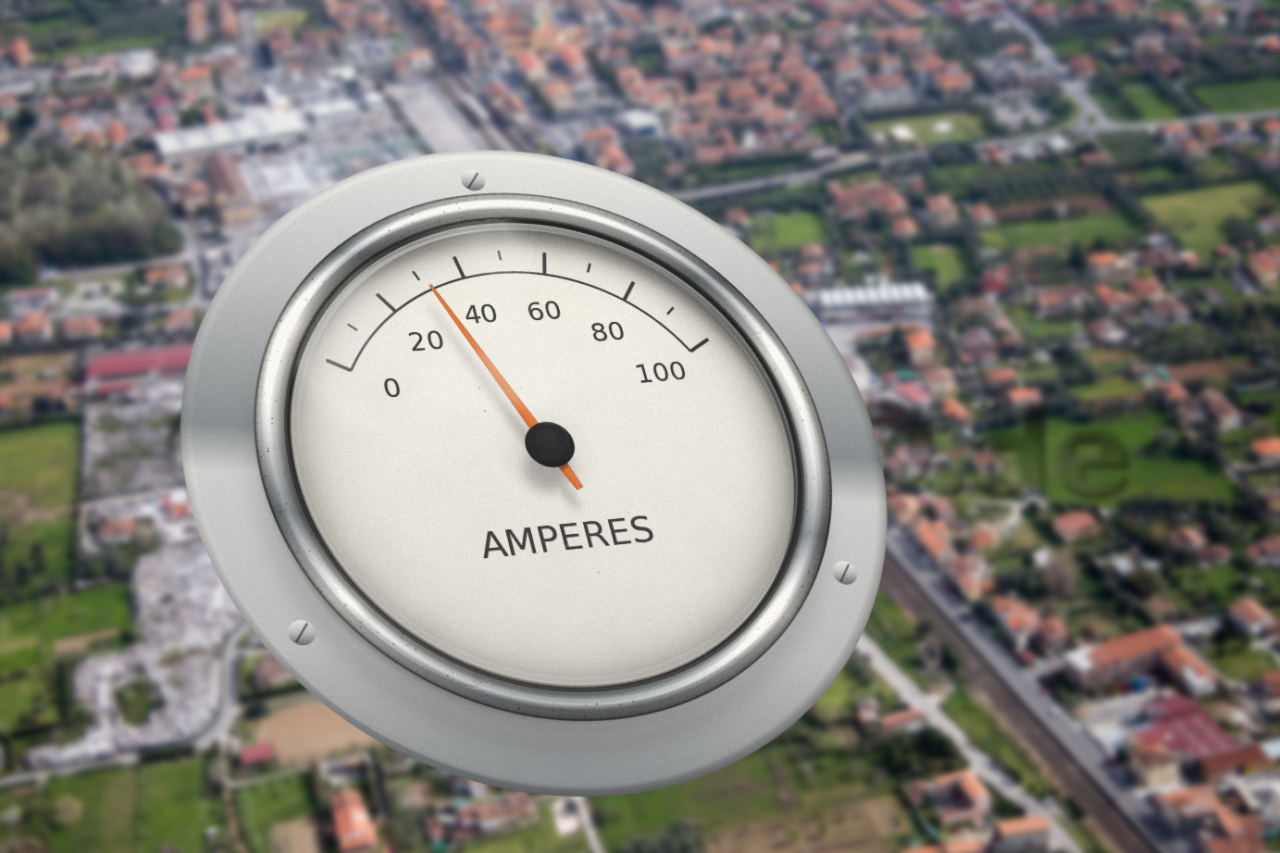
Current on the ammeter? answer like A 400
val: A 30
